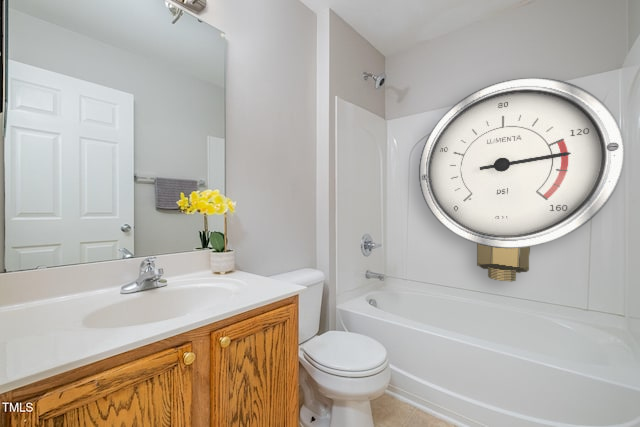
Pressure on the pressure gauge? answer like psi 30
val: psi 130
